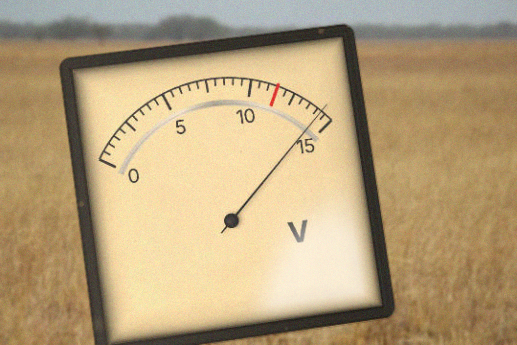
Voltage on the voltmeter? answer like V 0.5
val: V 14.25
